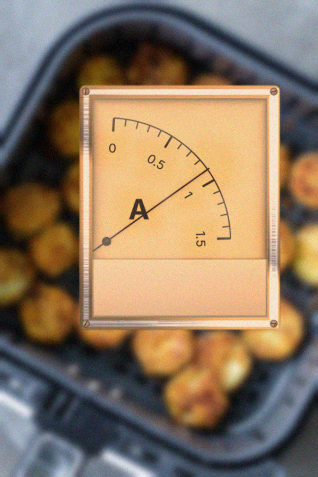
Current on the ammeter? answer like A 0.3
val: A 0.9
